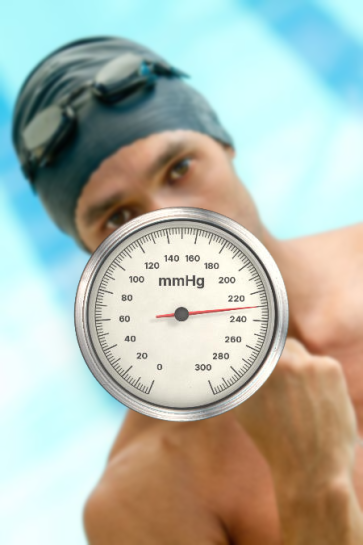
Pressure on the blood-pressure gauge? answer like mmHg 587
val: mmHg 230
